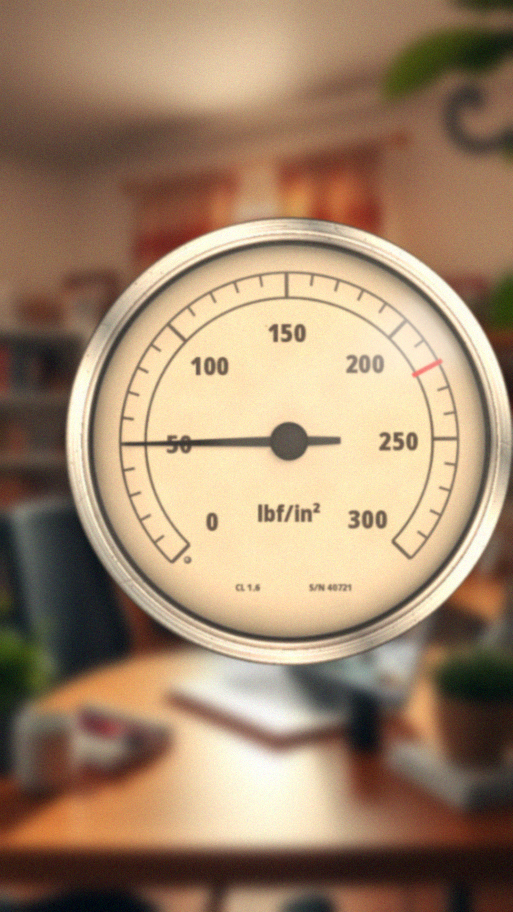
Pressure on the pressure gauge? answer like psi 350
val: psi 50
